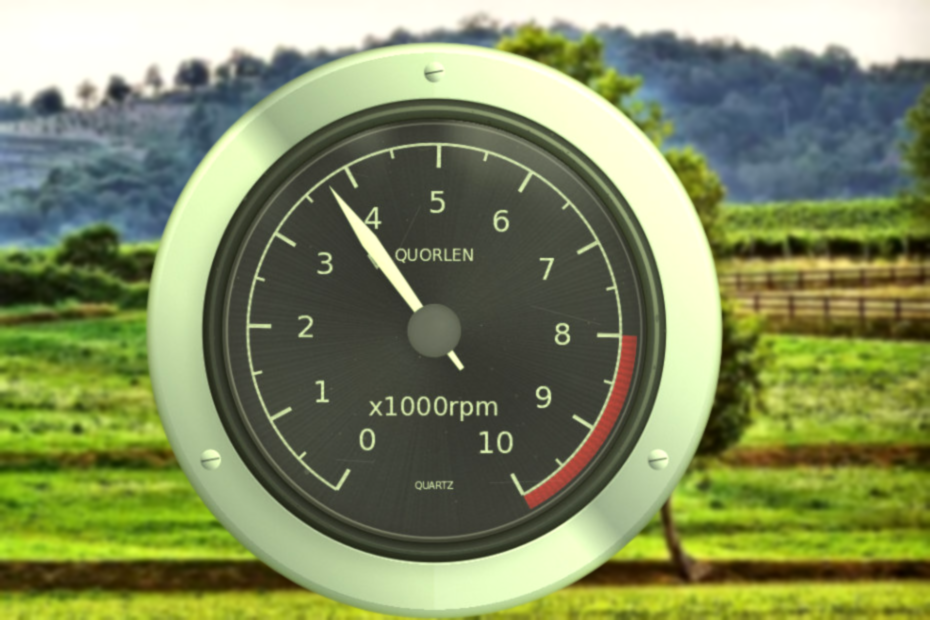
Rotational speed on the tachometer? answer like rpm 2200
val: rpm 3750
